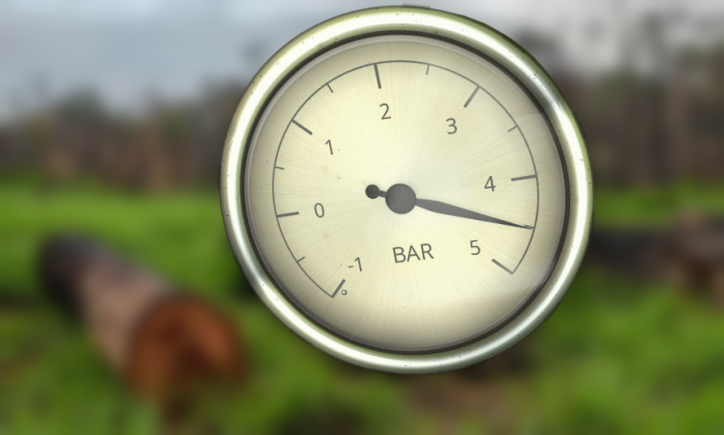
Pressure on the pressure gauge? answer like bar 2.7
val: bar 4.5
